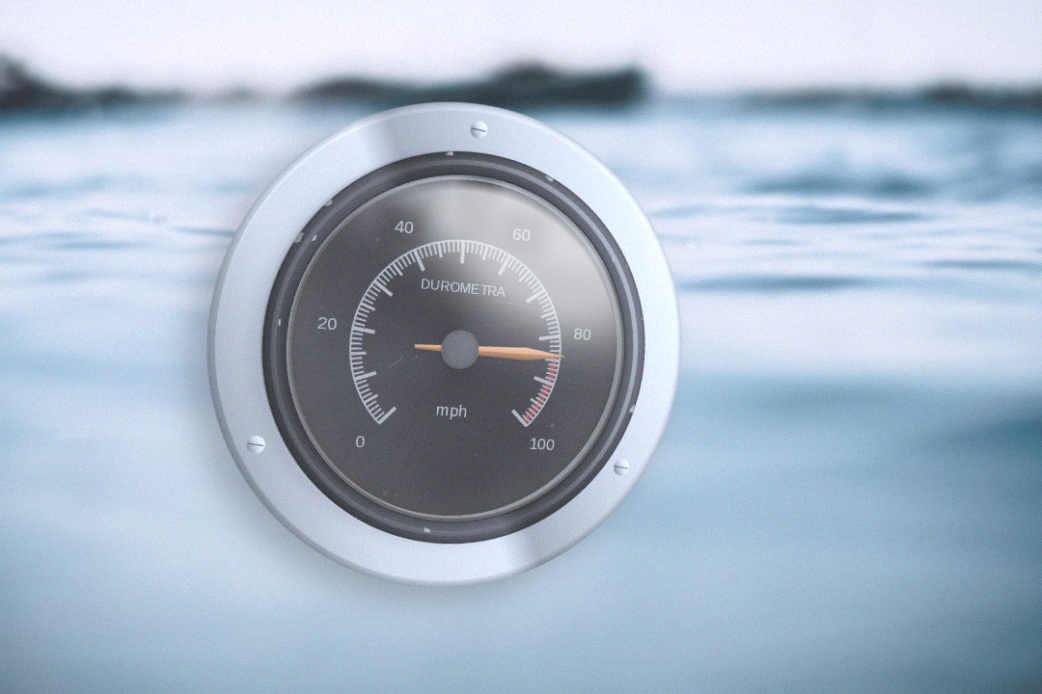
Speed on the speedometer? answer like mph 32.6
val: mph 84
